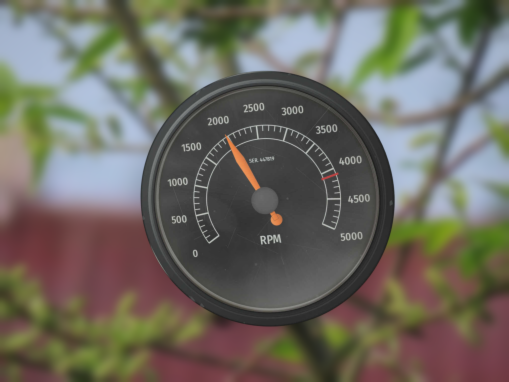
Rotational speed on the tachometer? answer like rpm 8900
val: rpm 2000
